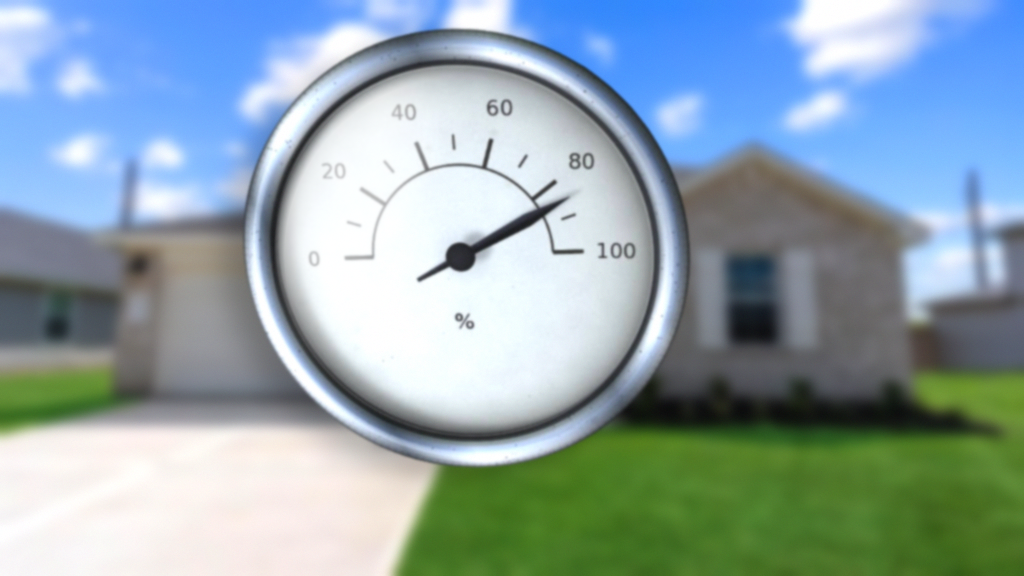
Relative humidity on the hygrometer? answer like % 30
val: % 85
